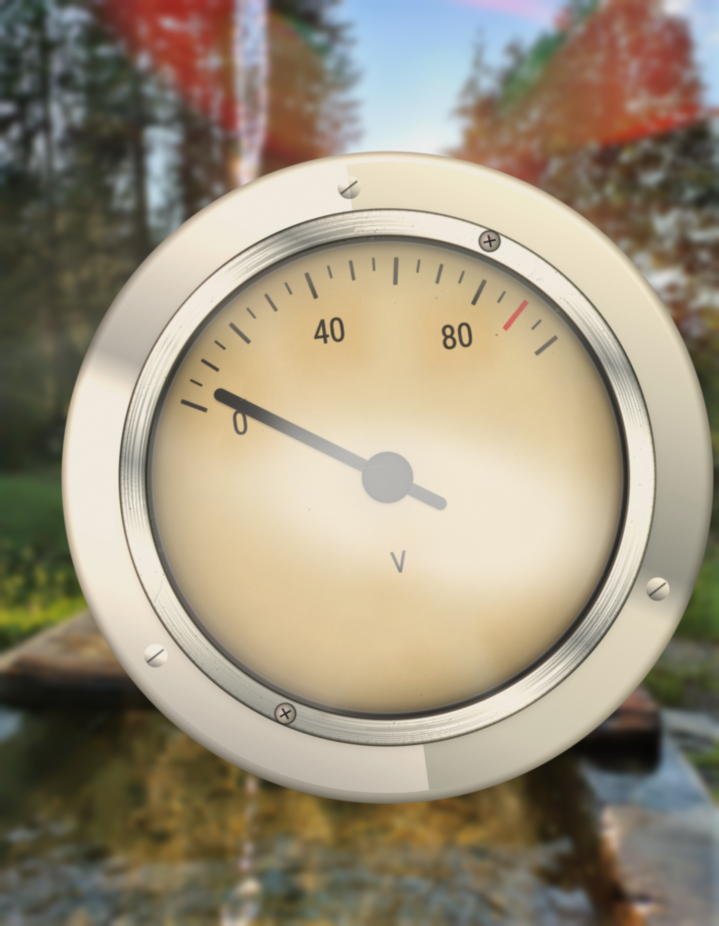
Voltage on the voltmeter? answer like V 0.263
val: V 5
